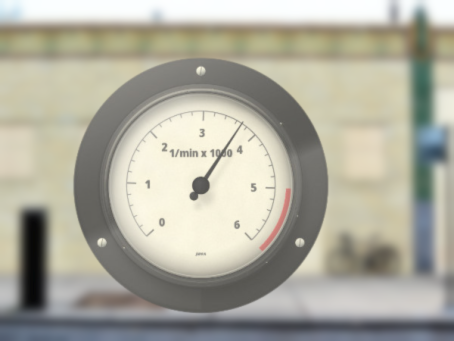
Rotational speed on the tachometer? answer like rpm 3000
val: rpm 3700
